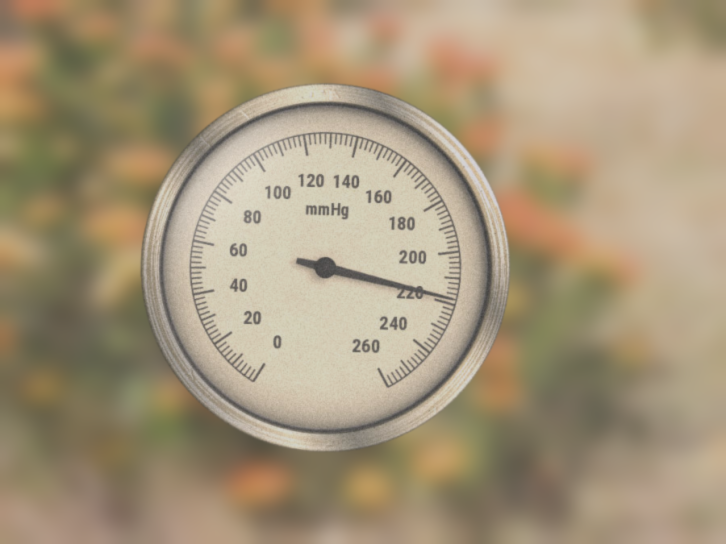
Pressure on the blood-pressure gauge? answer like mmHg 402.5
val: mmHg 218
